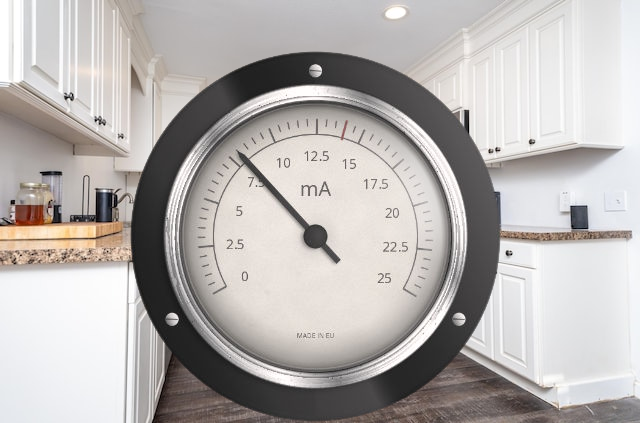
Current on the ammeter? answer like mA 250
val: mA 8
